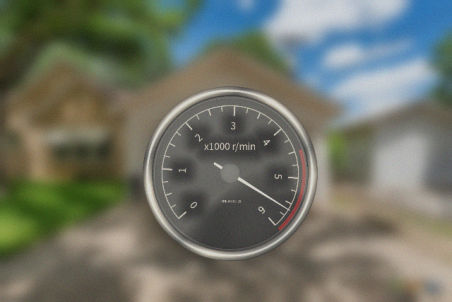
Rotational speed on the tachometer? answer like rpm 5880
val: rpm 5625
